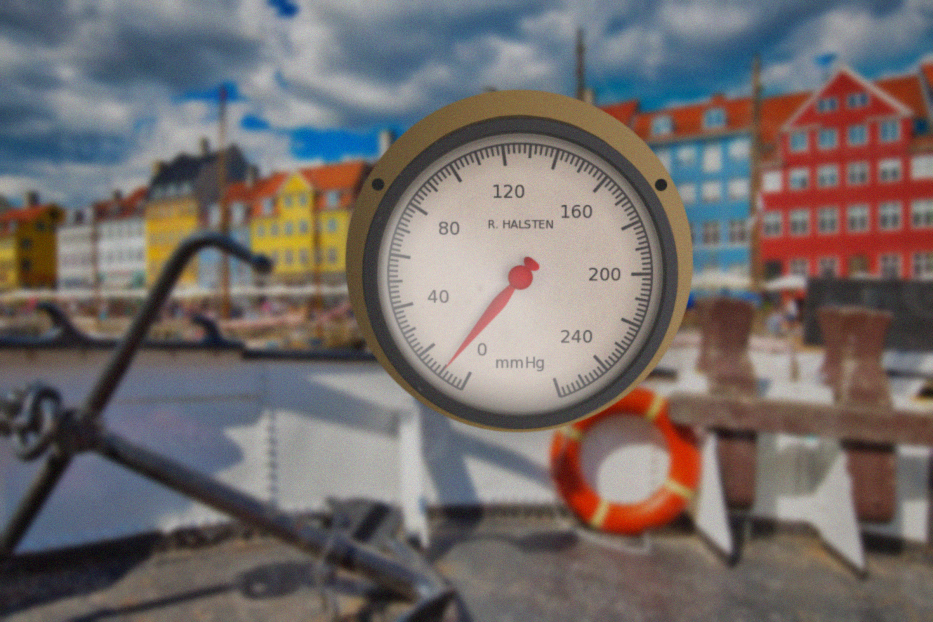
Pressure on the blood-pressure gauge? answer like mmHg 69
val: mmHg 10
